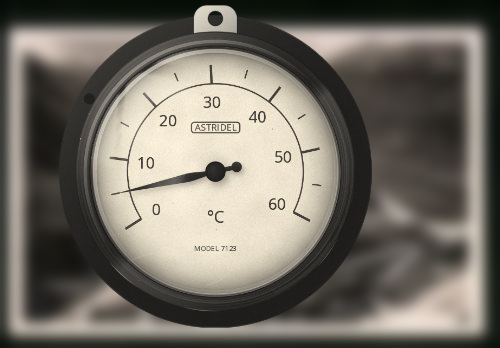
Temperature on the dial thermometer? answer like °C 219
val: °C 5
